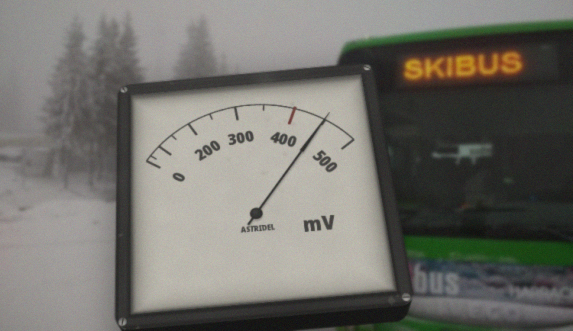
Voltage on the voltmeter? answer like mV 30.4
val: mV 450
